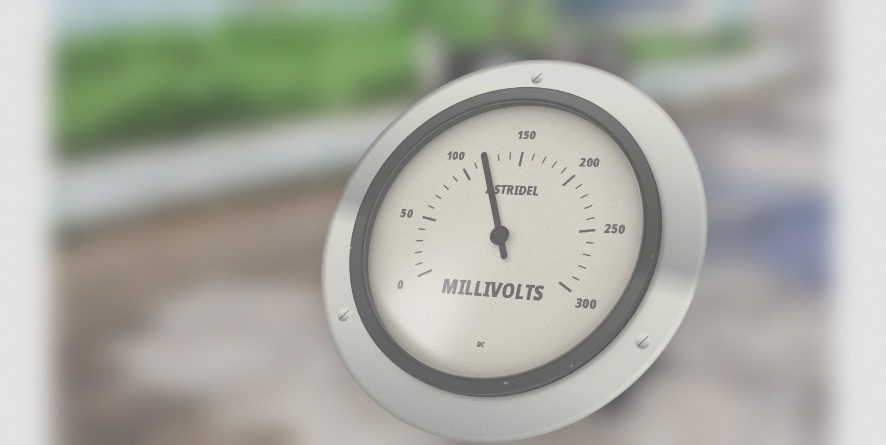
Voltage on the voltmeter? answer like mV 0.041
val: mV 120
